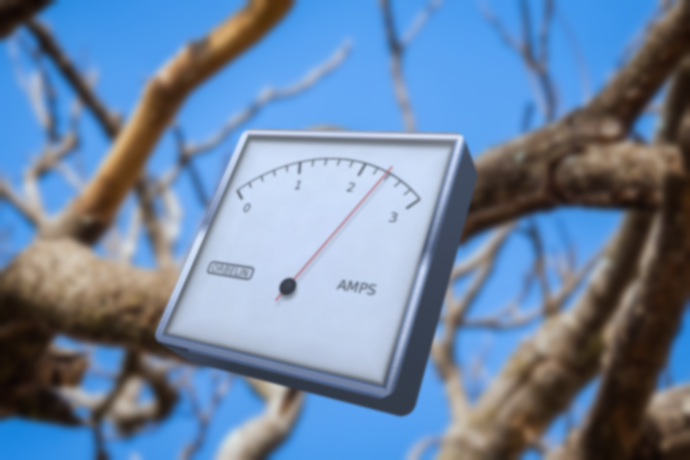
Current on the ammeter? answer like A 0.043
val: A 2.4
